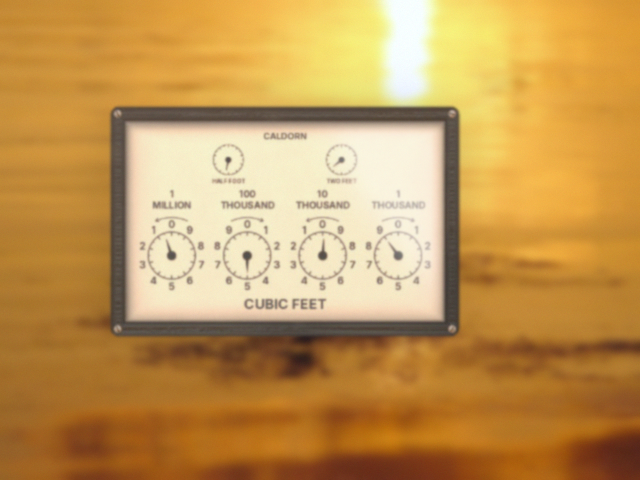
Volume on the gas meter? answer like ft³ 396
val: ft³ 49900
